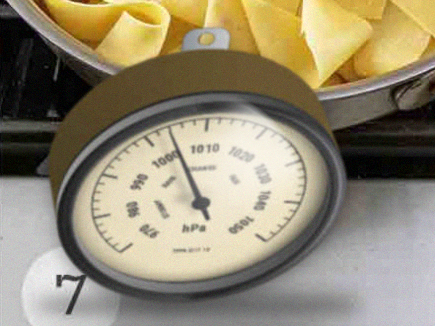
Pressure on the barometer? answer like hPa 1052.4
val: hPa 1004
